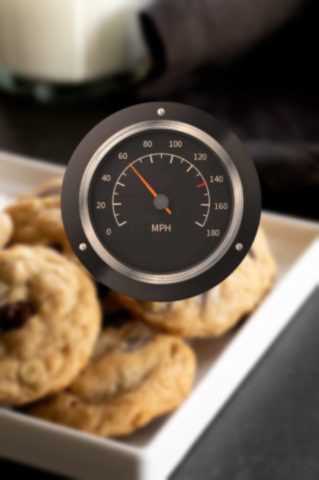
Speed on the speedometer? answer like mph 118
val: mph 60
